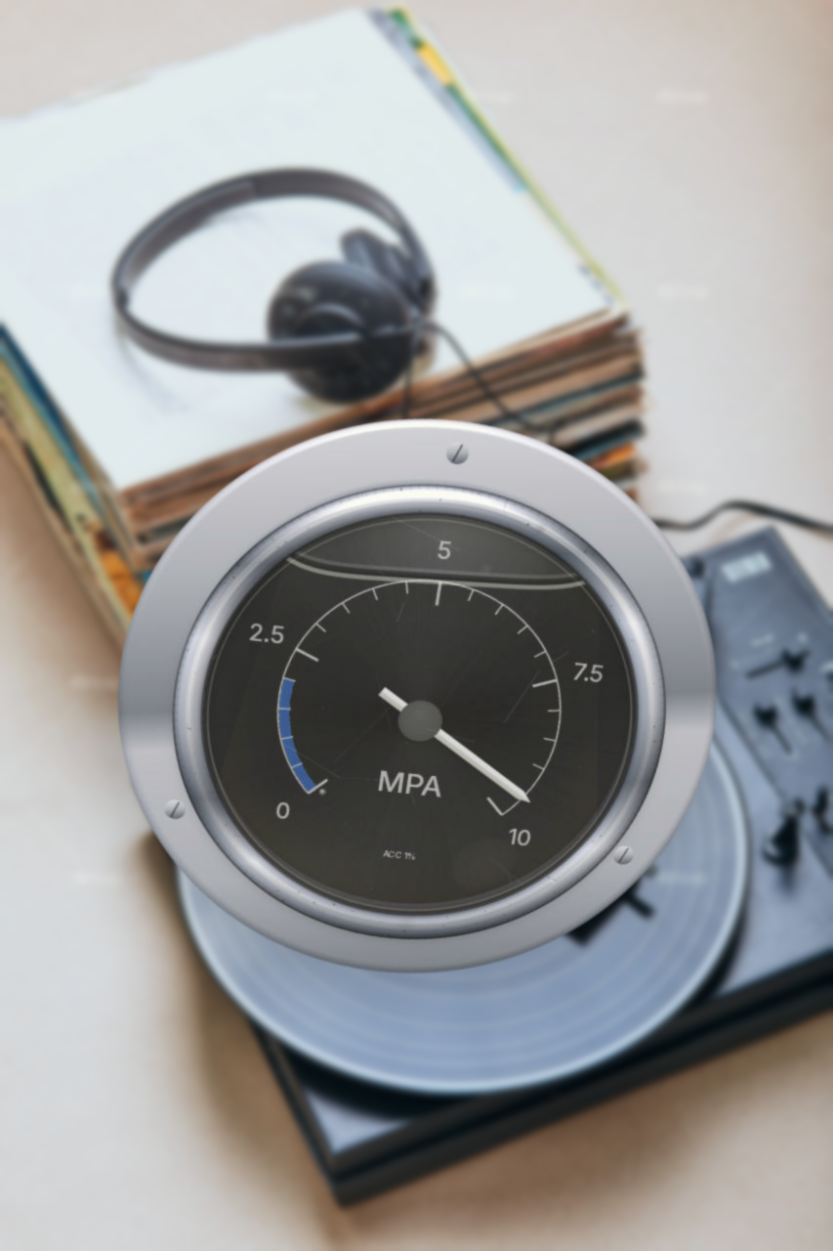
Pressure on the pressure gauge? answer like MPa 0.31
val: MPa 9.5
